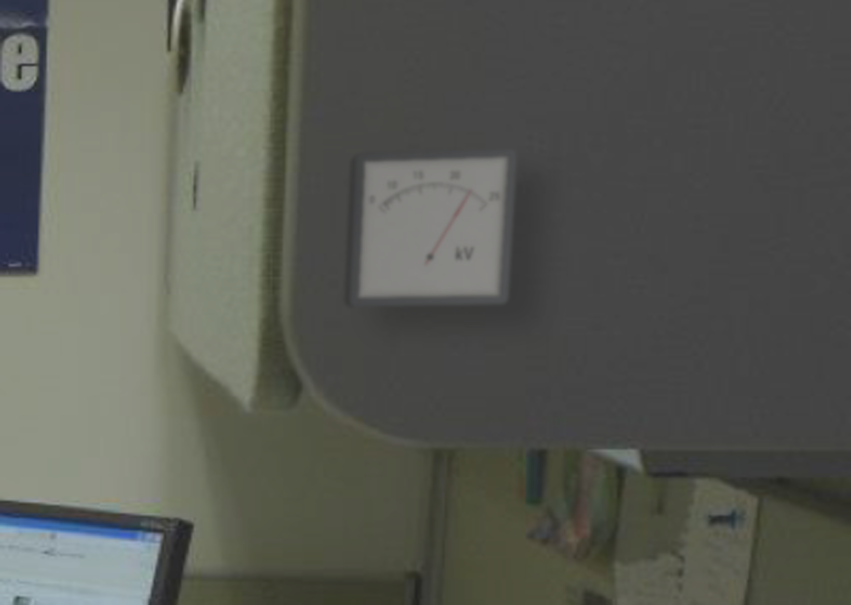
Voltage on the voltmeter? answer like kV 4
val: kV 22.5
